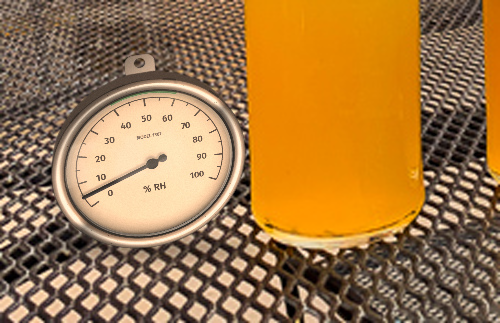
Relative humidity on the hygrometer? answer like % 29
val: % 5
